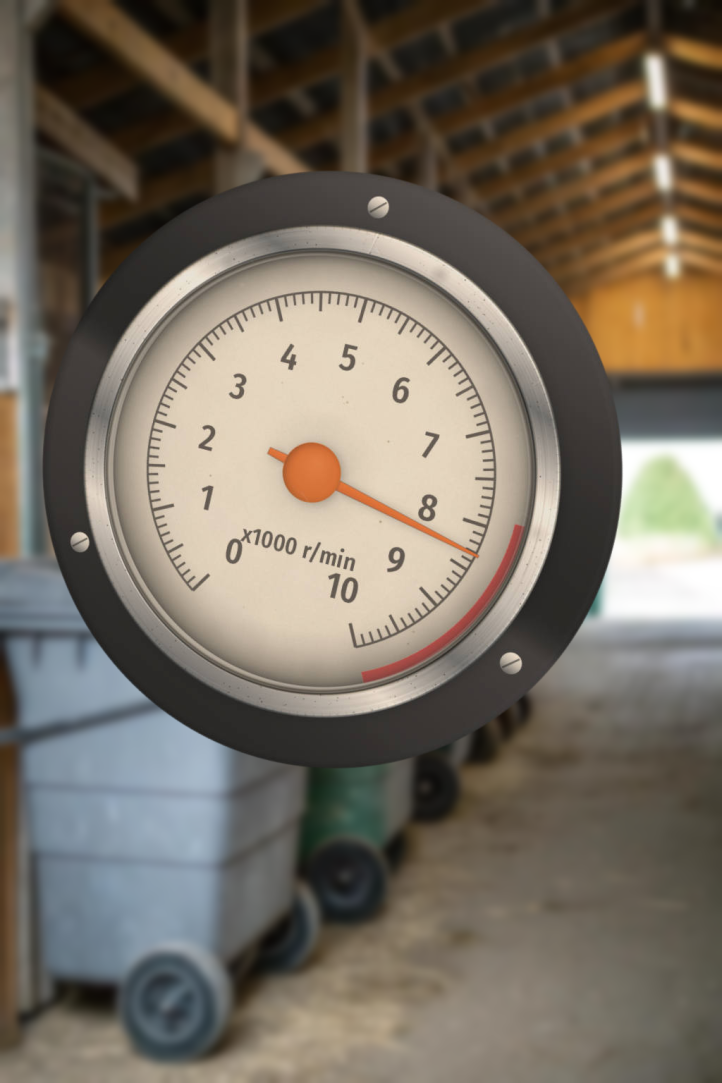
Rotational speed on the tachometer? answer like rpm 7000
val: rpm 8300
